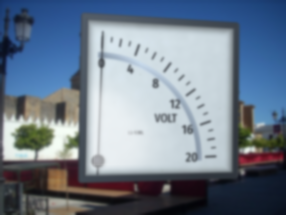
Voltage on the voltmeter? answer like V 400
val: V 0
